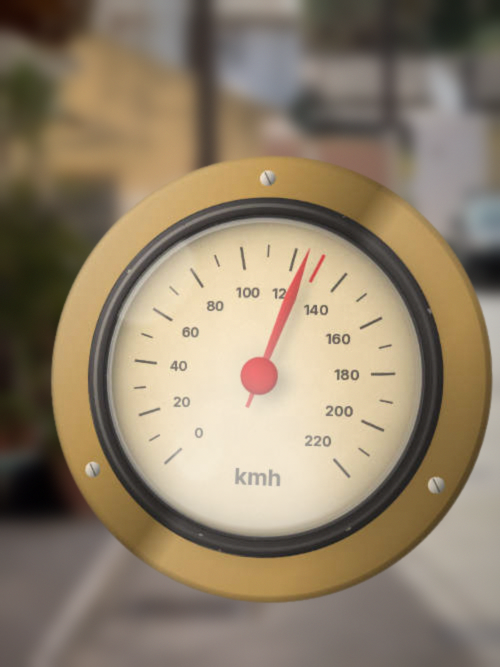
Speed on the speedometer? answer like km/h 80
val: km/h 125
